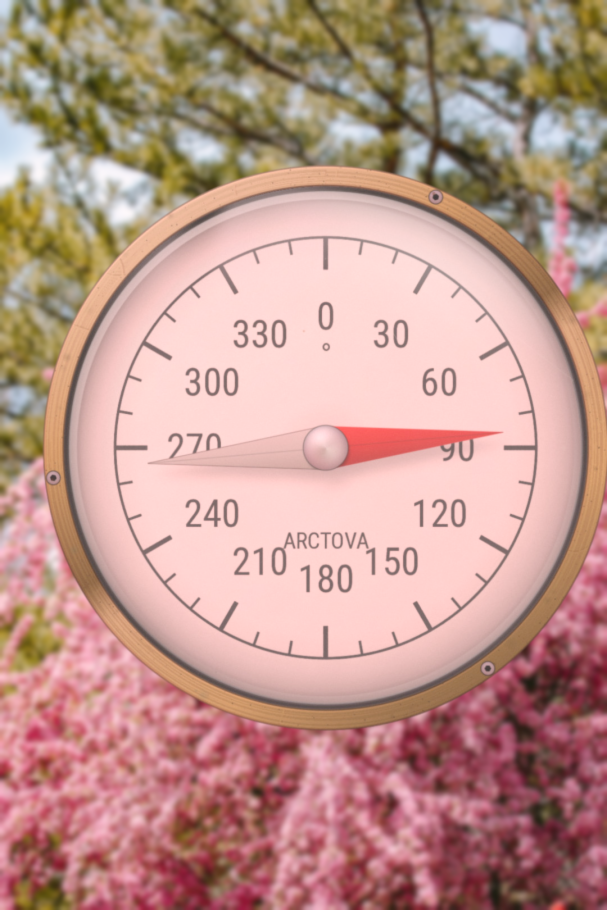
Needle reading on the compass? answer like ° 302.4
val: ° 85
